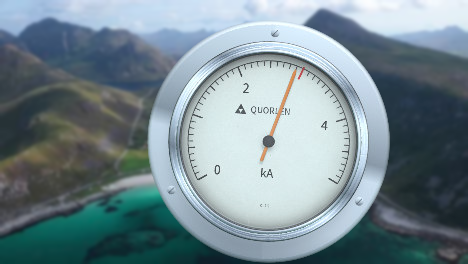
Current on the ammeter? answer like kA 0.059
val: kA 2.9
